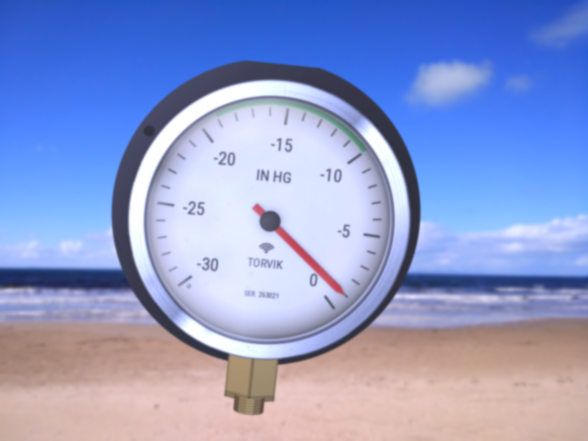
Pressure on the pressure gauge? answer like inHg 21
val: inHg -1
